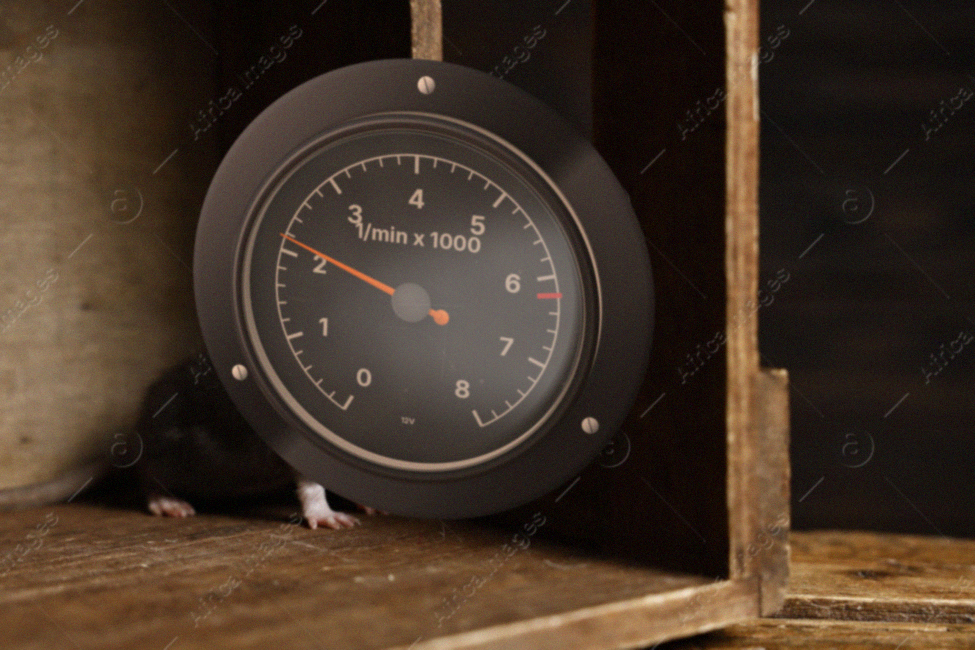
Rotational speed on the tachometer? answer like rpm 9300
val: rpm 2200
